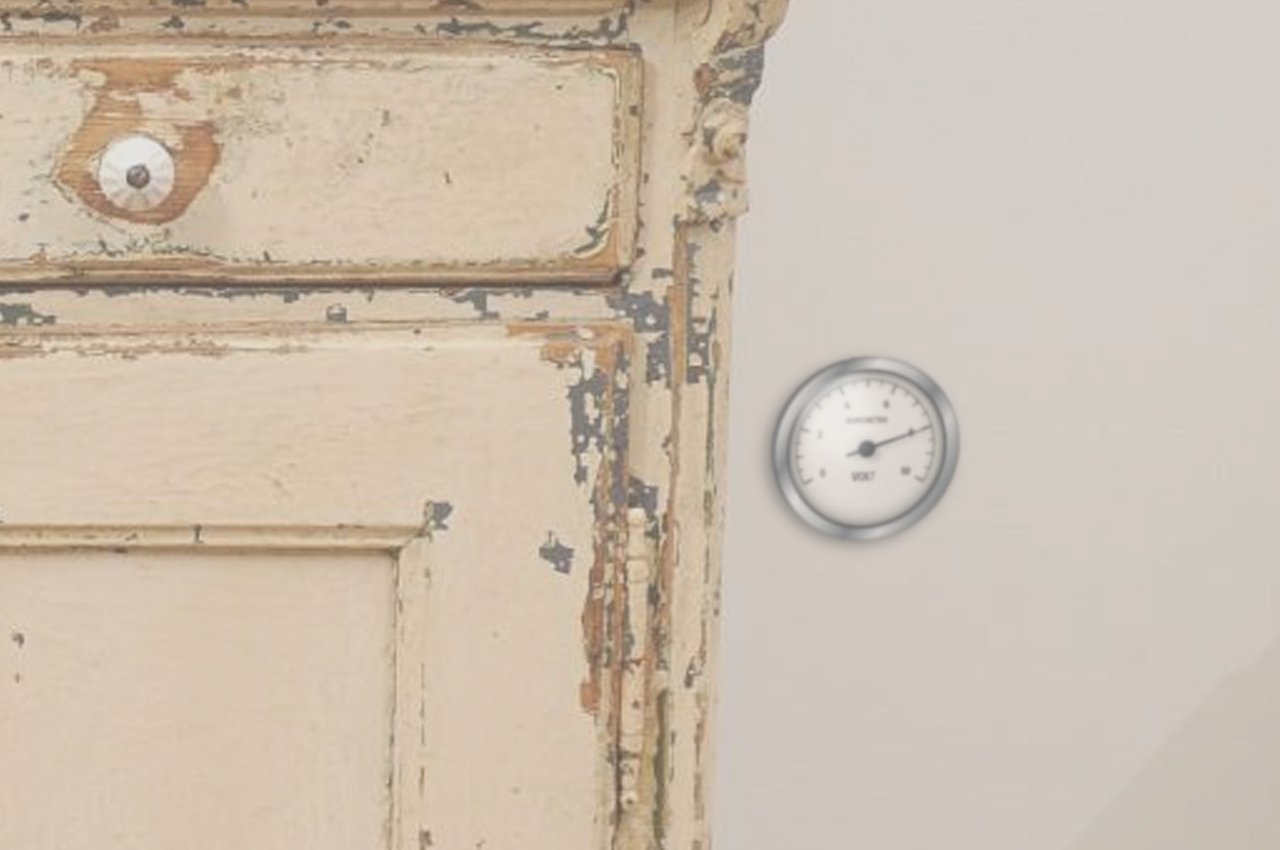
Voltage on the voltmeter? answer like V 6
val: V 8
